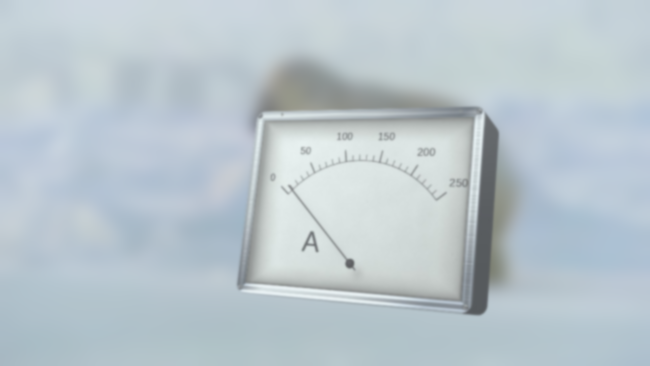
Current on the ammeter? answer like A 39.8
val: A 10
